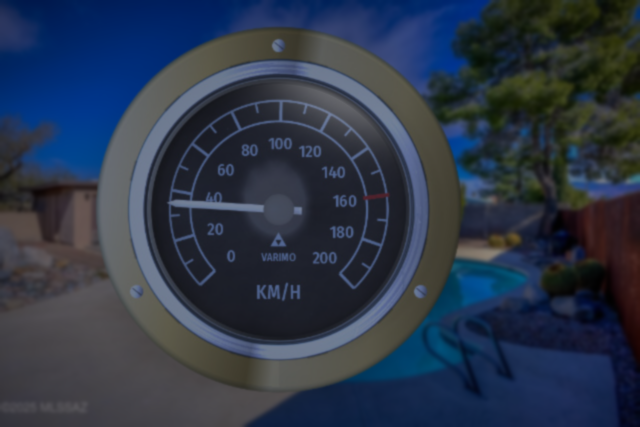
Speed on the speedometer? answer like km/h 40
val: km/h 35
